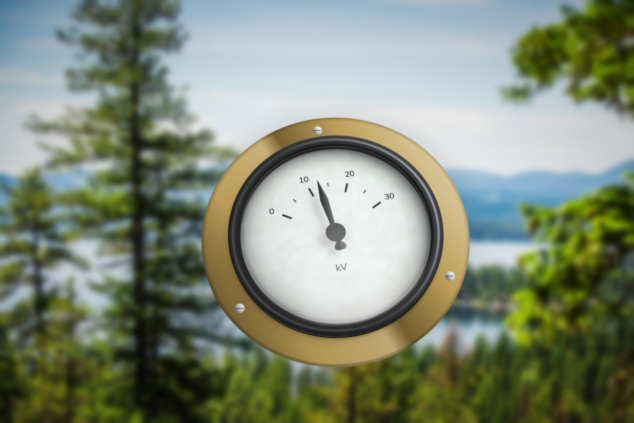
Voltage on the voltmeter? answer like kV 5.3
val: kV 12.5
